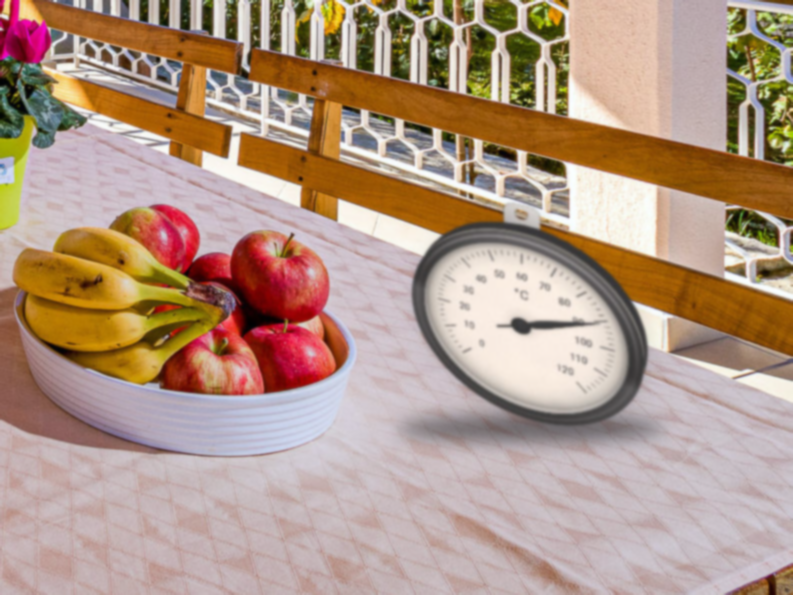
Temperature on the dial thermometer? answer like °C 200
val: °C 90
